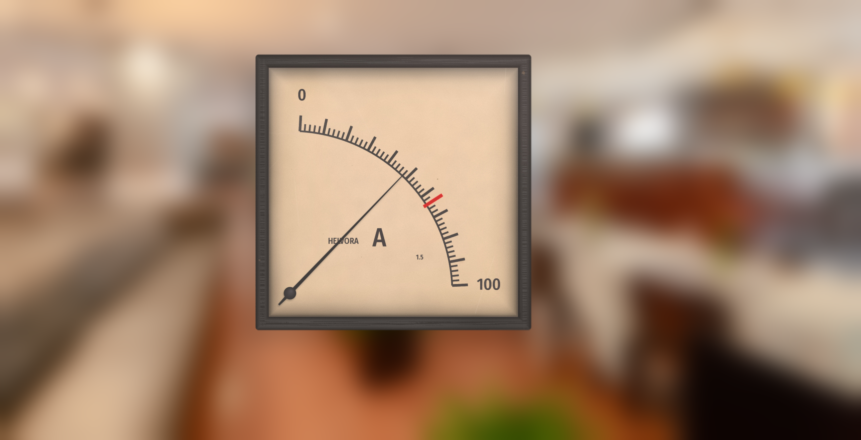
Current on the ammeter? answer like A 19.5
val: A 48
